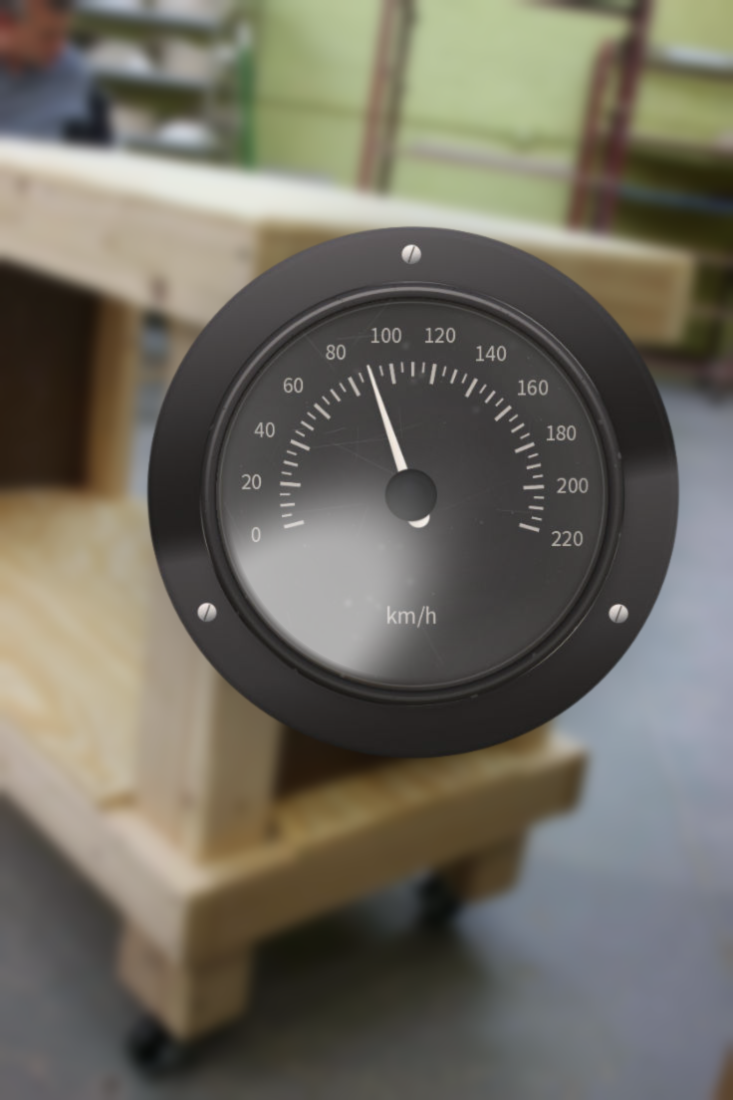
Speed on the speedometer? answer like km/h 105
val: km/h 90
